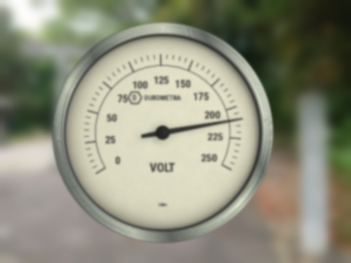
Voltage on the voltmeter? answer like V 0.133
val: V 210
